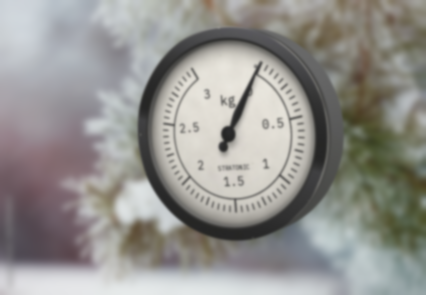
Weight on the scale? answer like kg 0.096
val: kg 0
